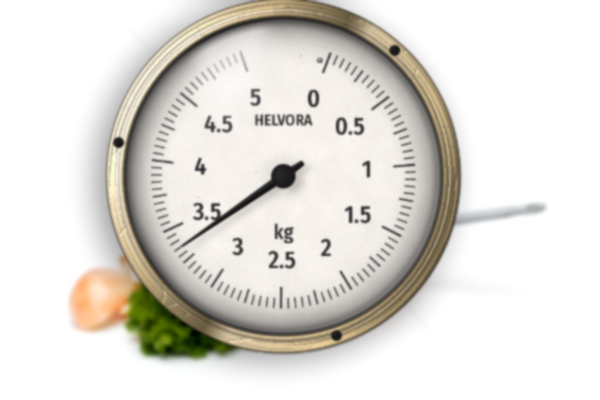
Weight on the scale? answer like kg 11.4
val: kg 3.35
